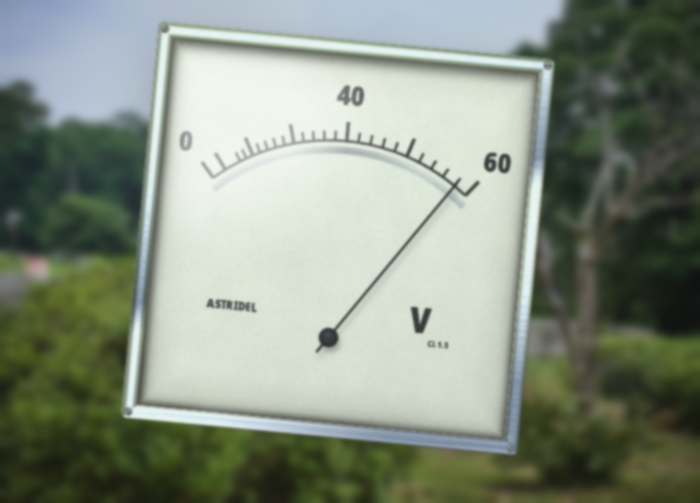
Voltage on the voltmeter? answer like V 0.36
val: V 58
